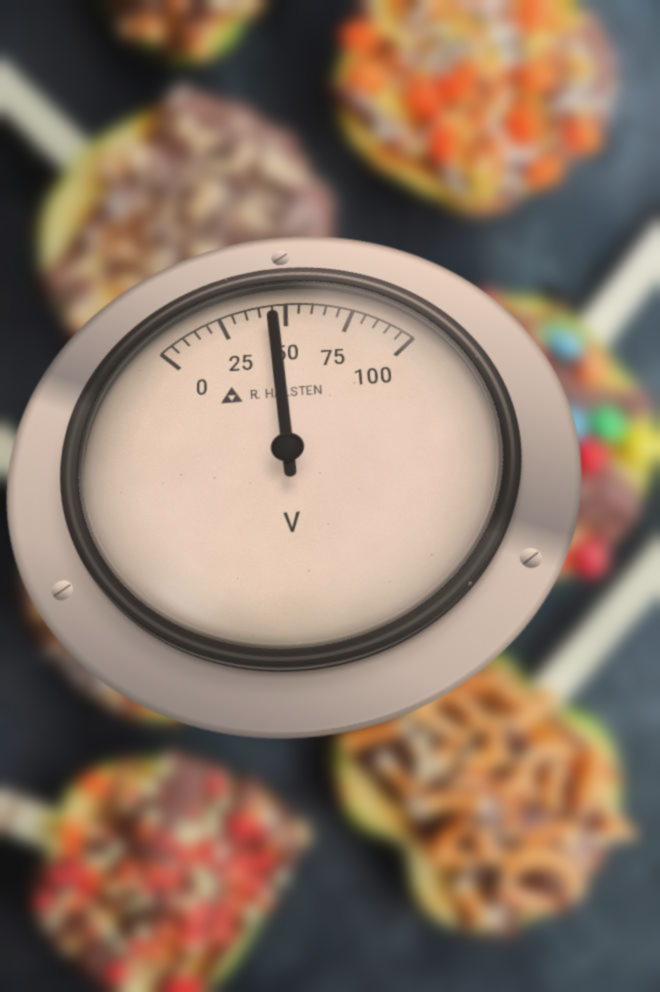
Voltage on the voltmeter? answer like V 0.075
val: V 45
